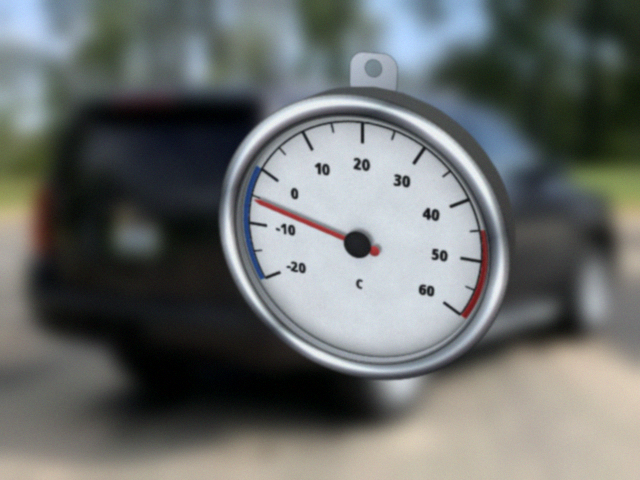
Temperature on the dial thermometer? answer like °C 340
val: °C -5
